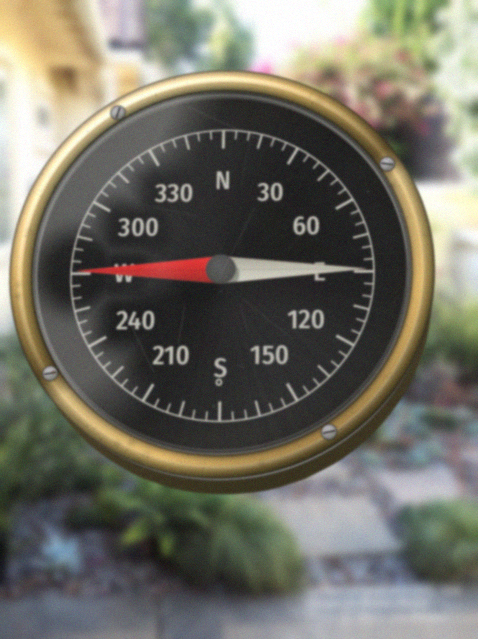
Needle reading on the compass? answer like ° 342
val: ° 270
